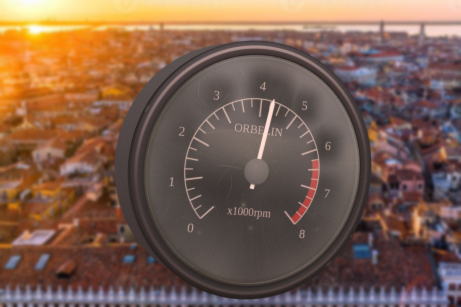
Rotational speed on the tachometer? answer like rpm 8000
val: rpm 4250
